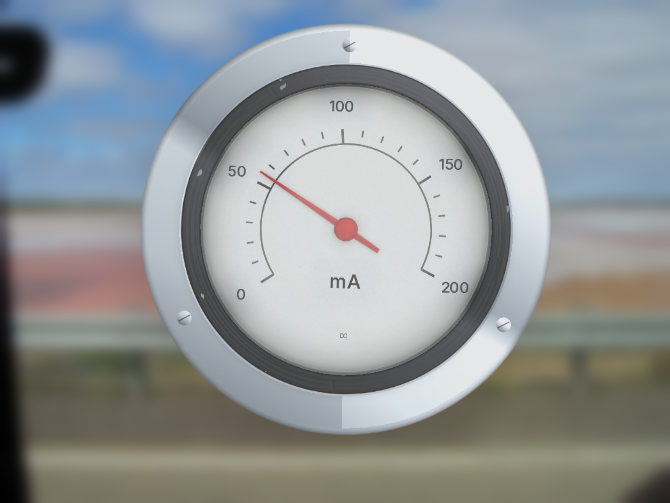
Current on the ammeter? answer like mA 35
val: mA 55
